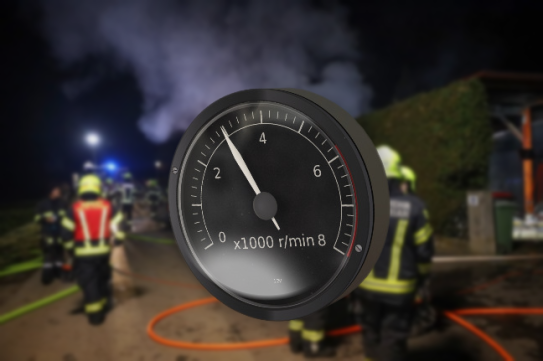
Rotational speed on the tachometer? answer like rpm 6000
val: rpm 3000
